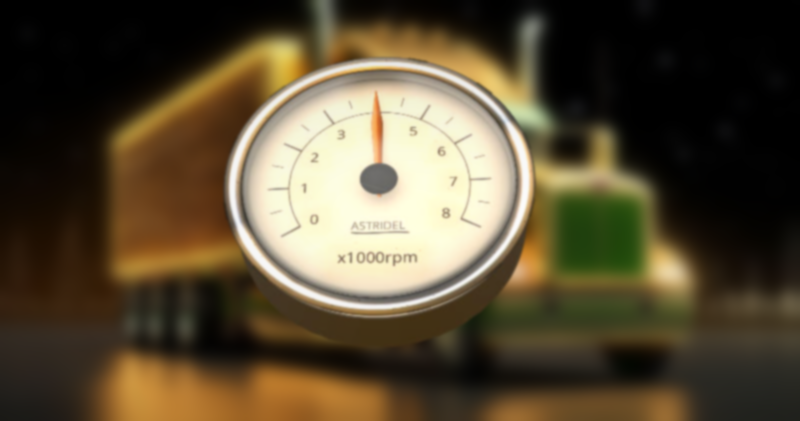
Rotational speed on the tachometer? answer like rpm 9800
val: rpm 4000
